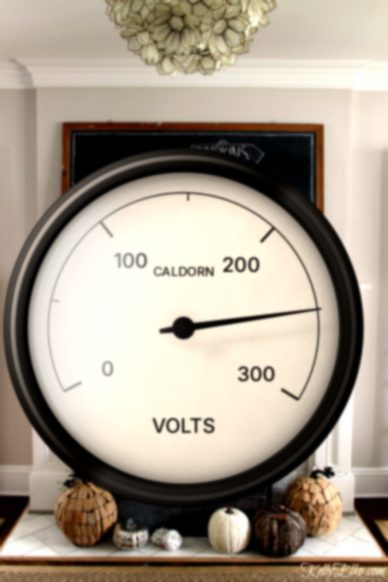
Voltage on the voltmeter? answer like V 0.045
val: V 250
